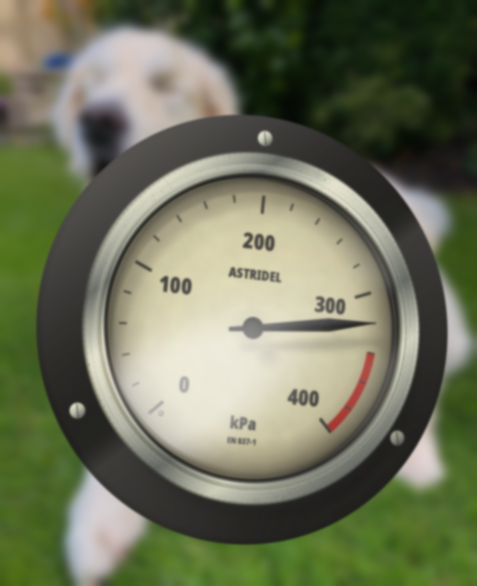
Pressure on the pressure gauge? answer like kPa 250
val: kPa 320
